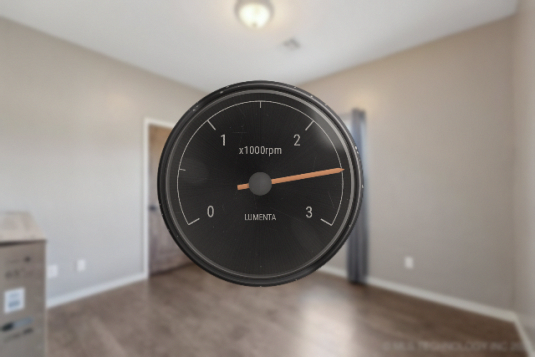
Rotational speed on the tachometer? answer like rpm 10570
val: rpm 2500
